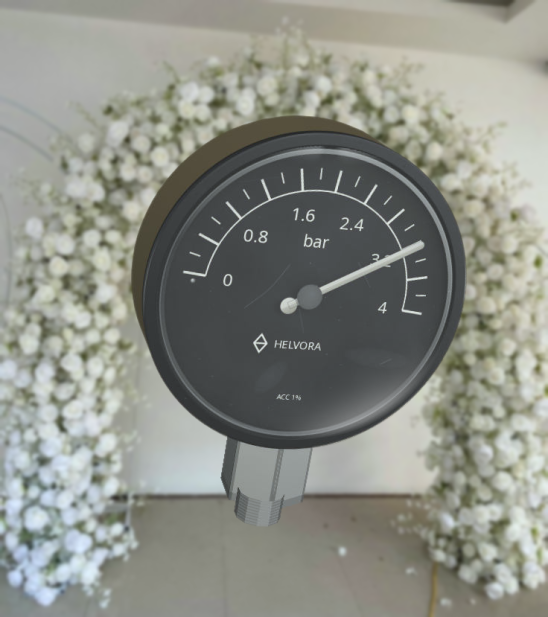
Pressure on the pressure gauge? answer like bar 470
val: bar 3.2
